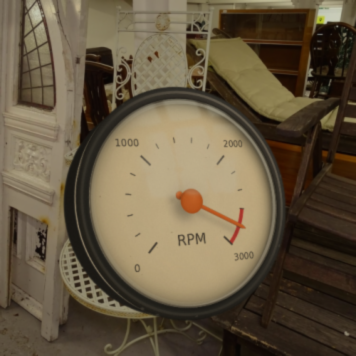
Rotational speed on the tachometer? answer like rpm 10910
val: rpm 2800
